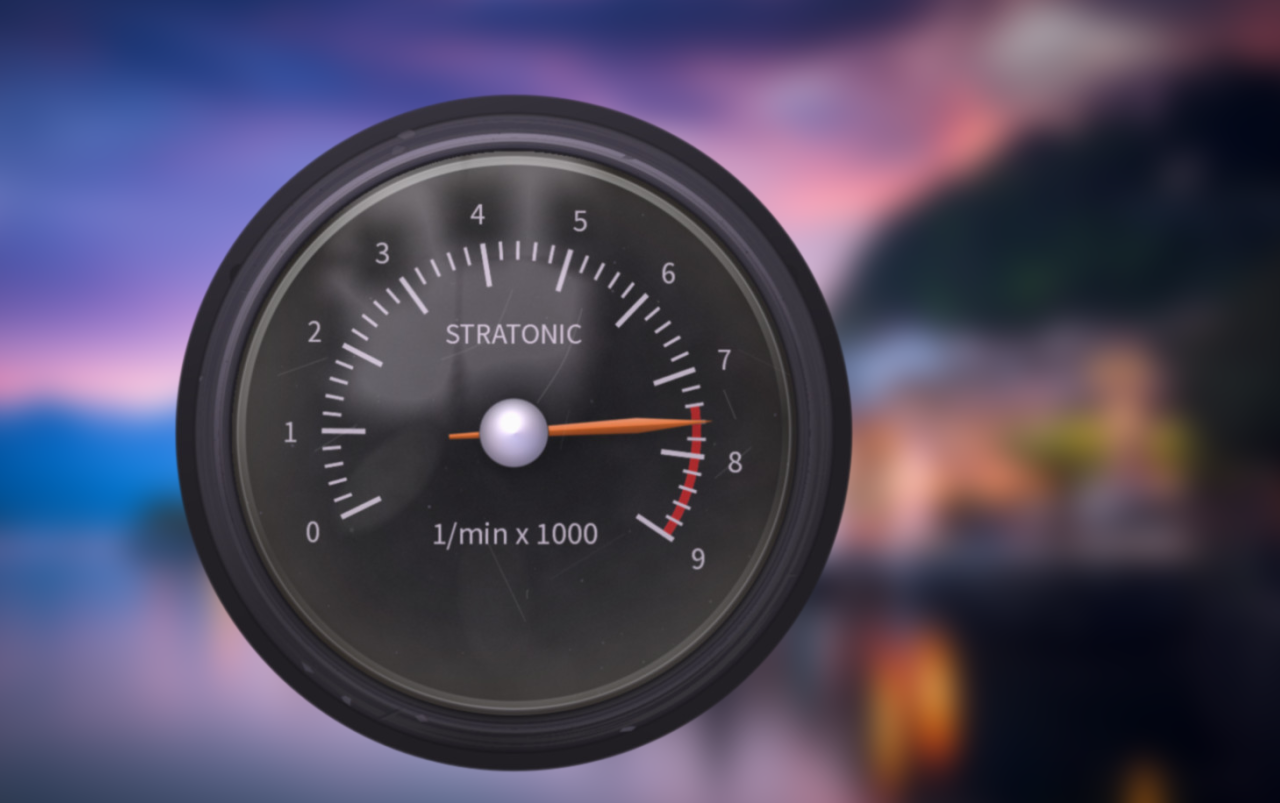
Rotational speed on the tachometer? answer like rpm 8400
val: rpm 7600
